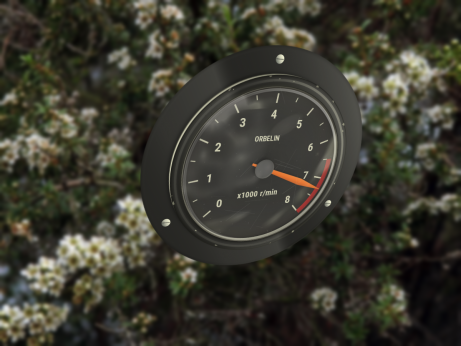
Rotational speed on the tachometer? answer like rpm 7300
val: rpm 7250
